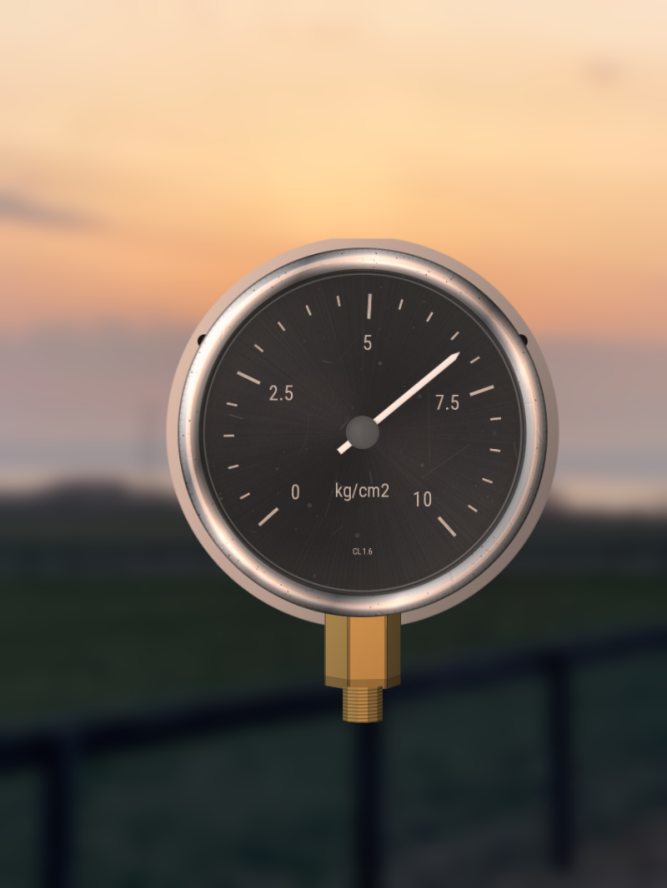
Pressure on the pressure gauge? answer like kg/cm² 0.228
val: kg/cm² 6.75
